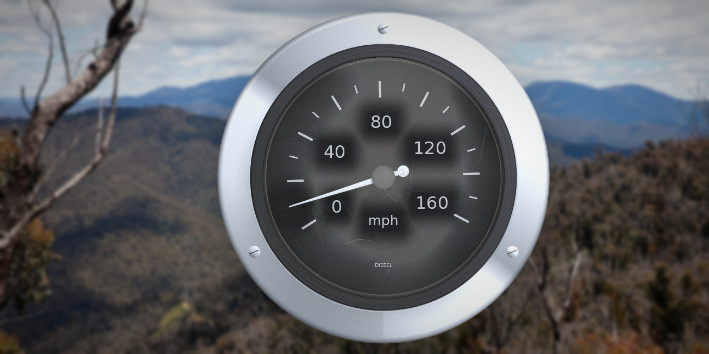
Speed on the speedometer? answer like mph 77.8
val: mph 10
